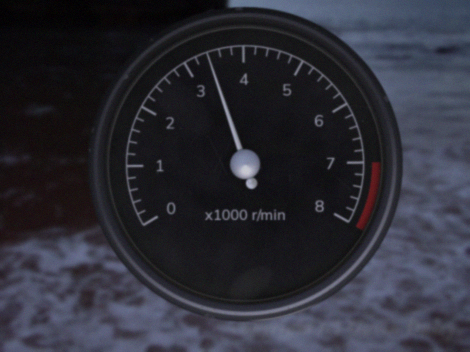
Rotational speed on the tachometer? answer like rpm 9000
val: rpm 3400
